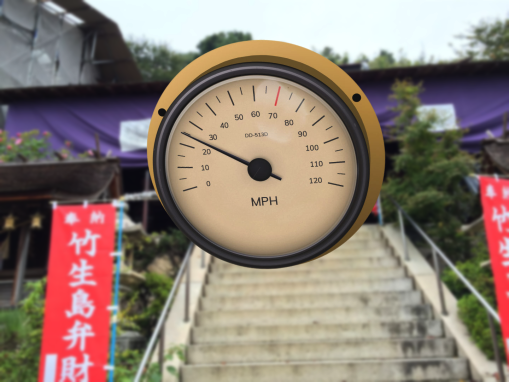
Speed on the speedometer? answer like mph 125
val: mph 25
